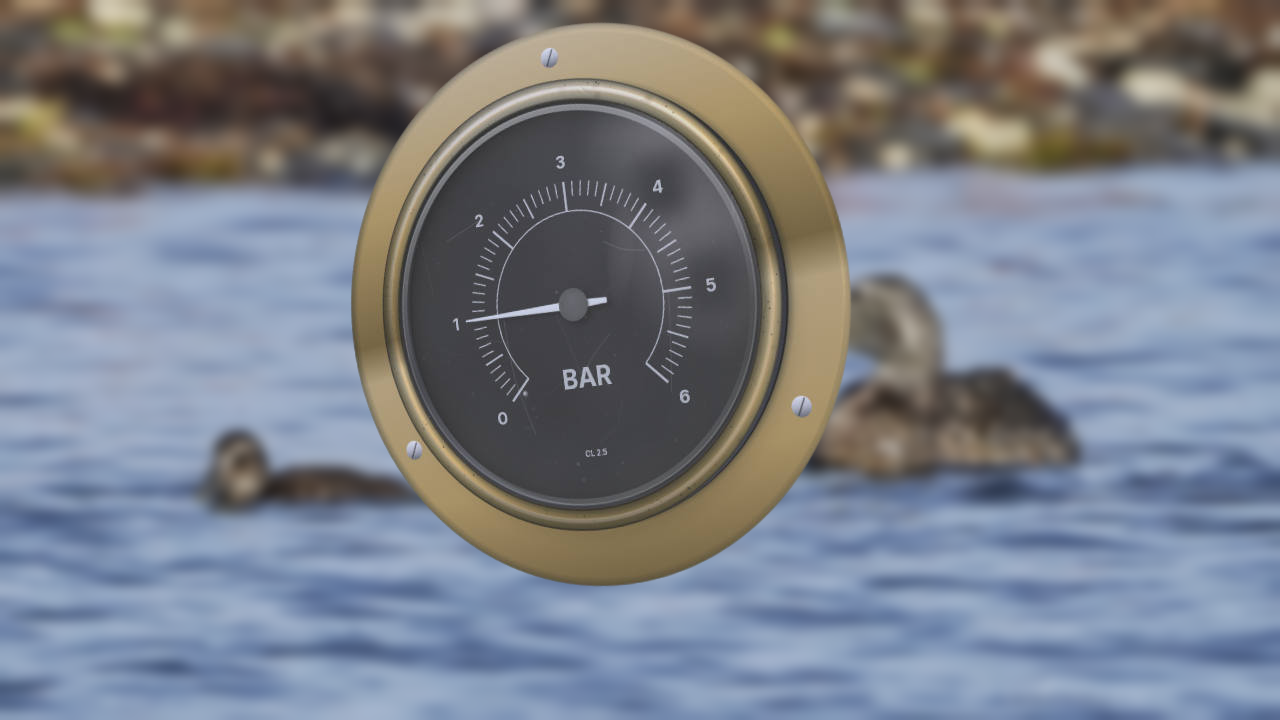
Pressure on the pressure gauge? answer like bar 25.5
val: bar 1
